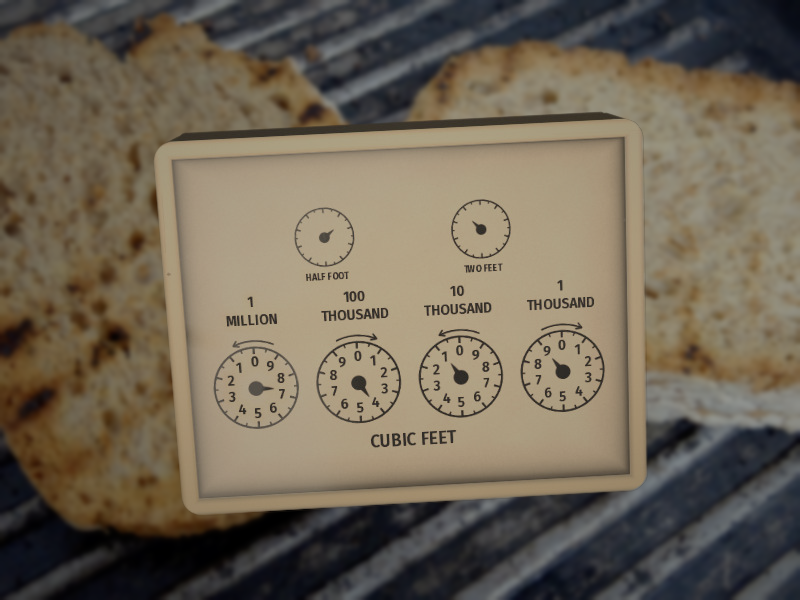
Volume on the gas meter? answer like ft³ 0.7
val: ft³ 740900
